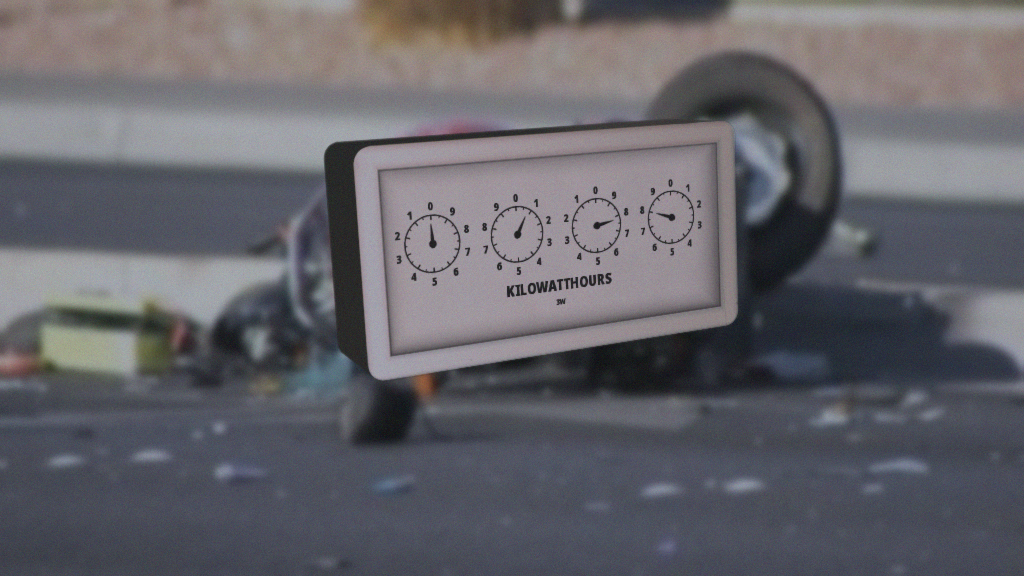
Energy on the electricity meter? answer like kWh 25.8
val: kWh 78
